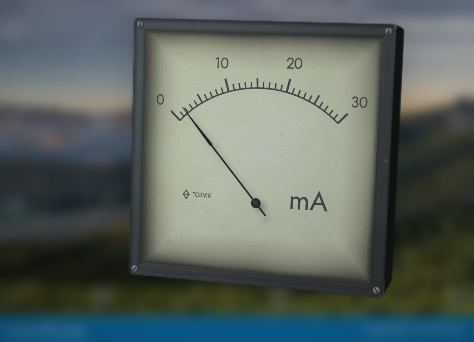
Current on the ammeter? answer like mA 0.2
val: mA 2
